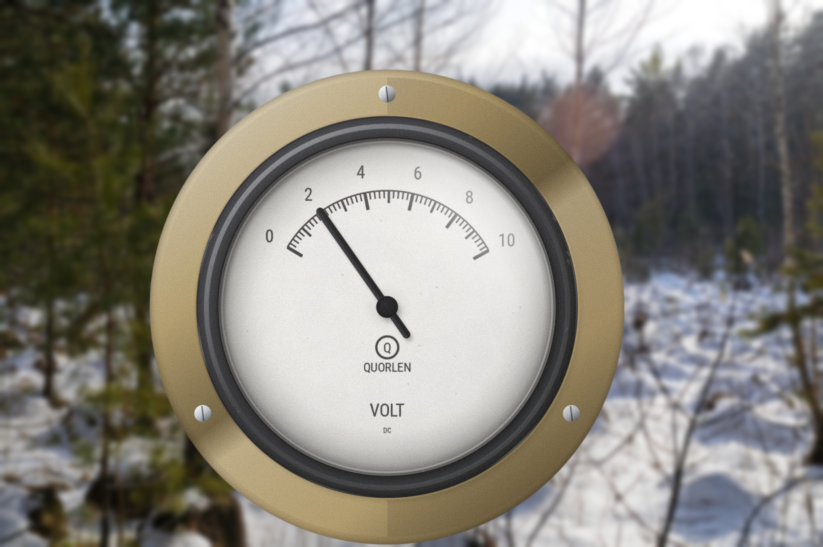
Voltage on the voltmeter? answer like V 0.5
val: V 2
